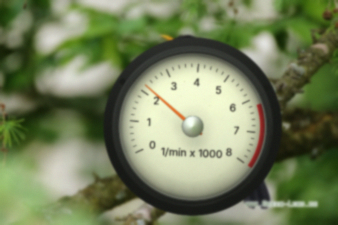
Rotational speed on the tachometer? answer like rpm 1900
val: rpm 2200
